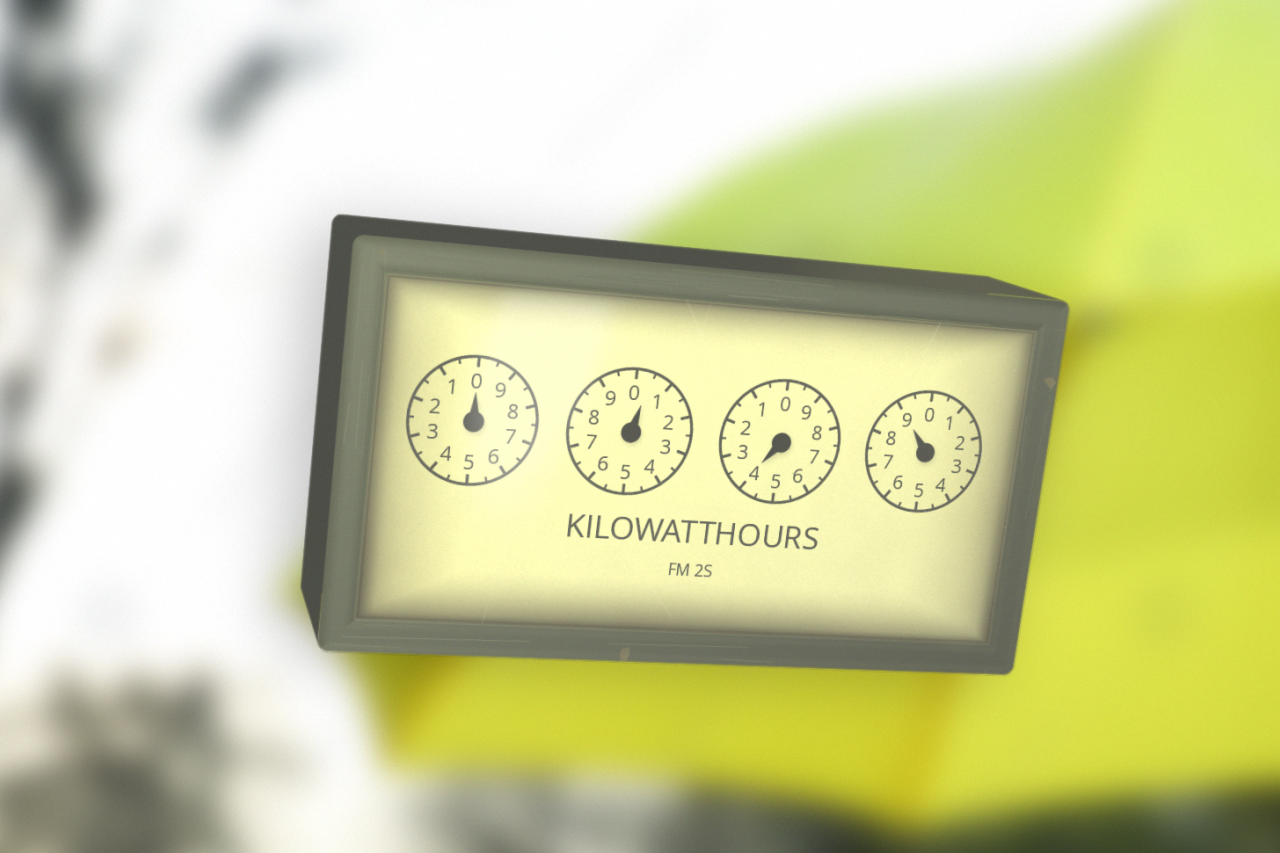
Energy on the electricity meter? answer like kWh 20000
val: kWh 39
